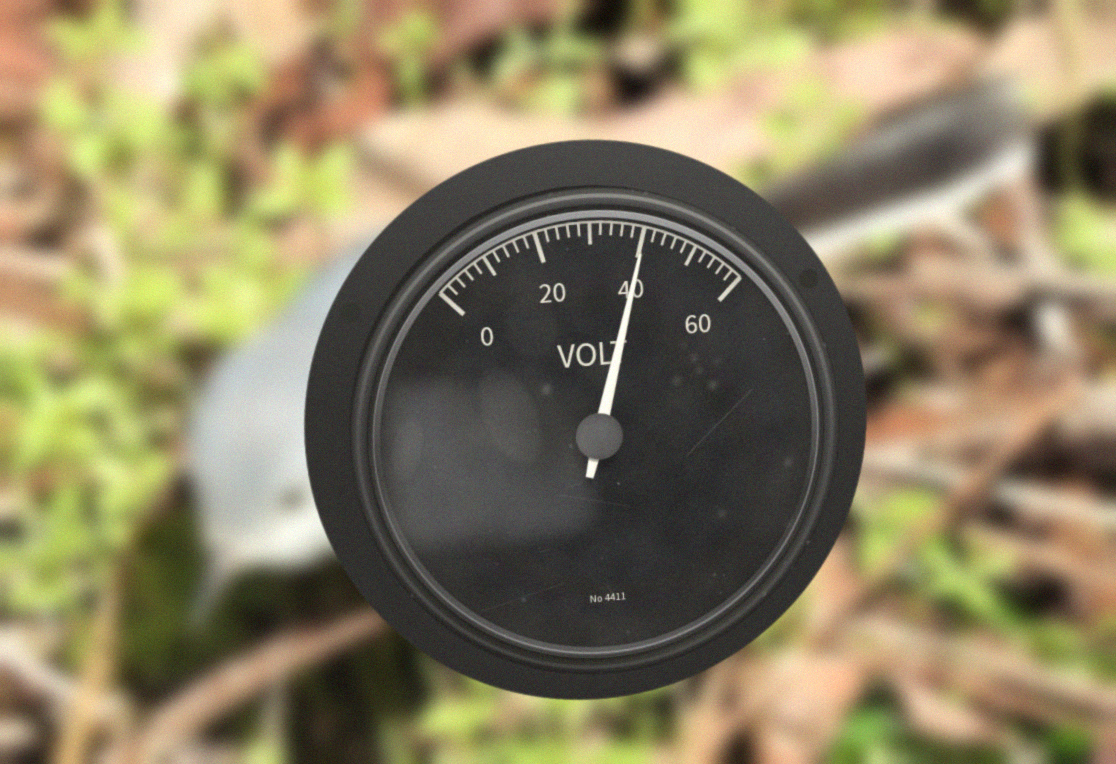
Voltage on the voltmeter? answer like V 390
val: V 40
